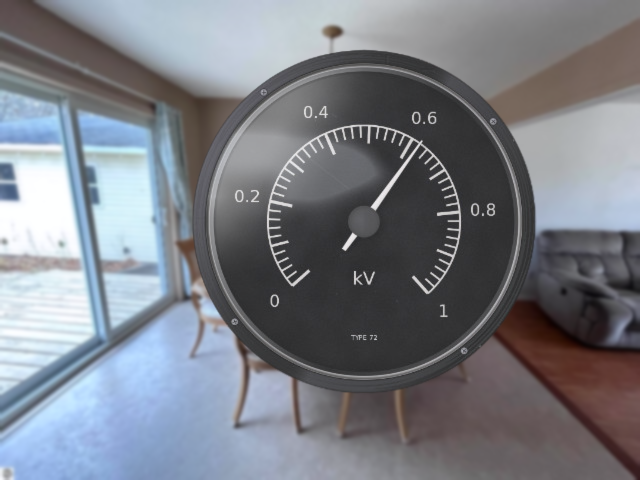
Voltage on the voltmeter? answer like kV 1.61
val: kV 0.62
